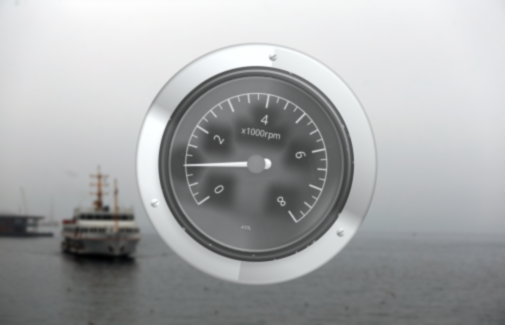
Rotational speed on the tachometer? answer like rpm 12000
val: rpm 1000
